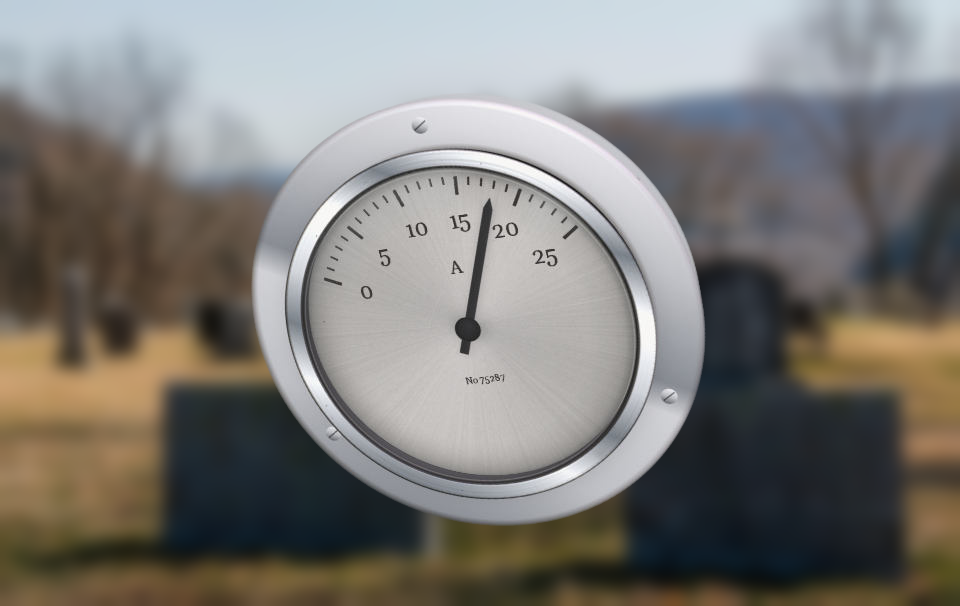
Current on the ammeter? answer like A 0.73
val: A 18
